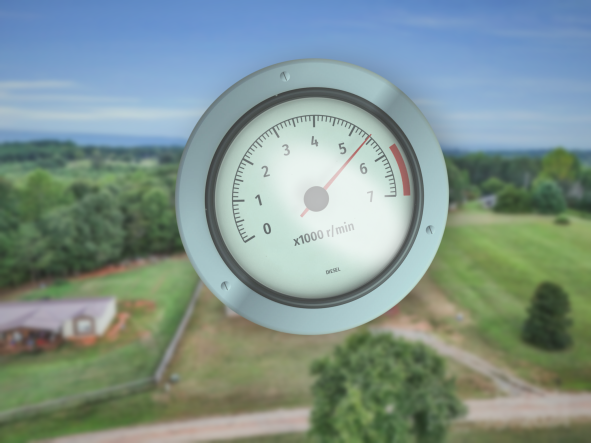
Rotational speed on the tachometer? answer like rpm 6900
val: rpm 5400
